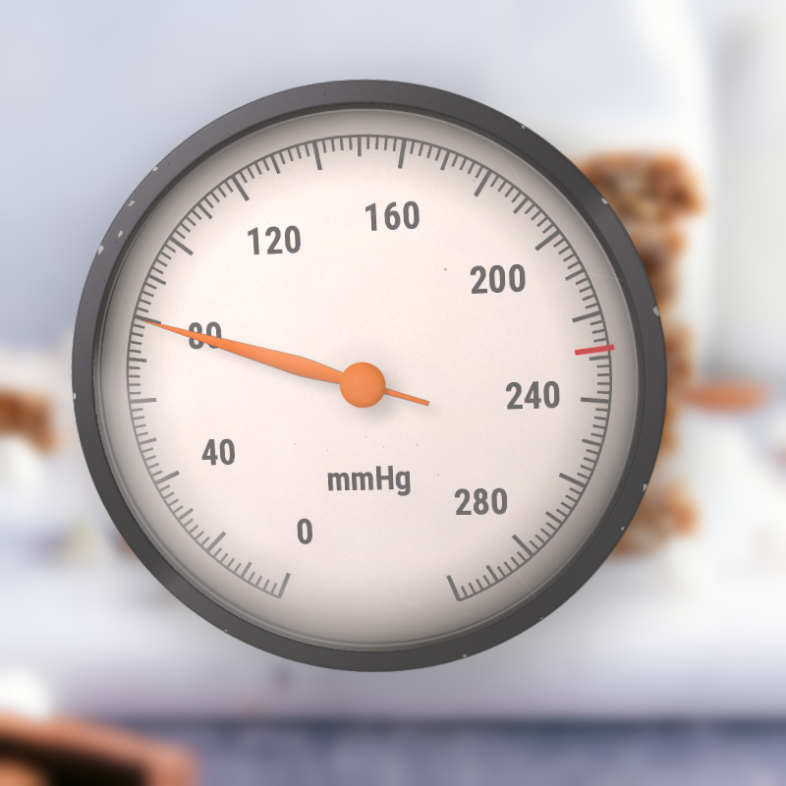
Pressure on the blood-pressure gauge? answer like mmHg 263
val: mmHg 80
